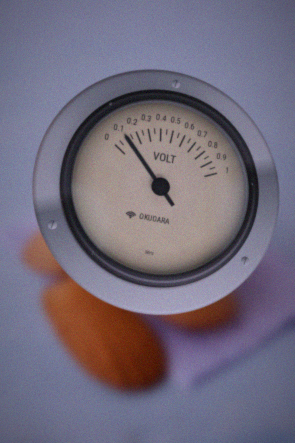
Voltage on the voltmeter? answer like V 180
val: V 0.1
